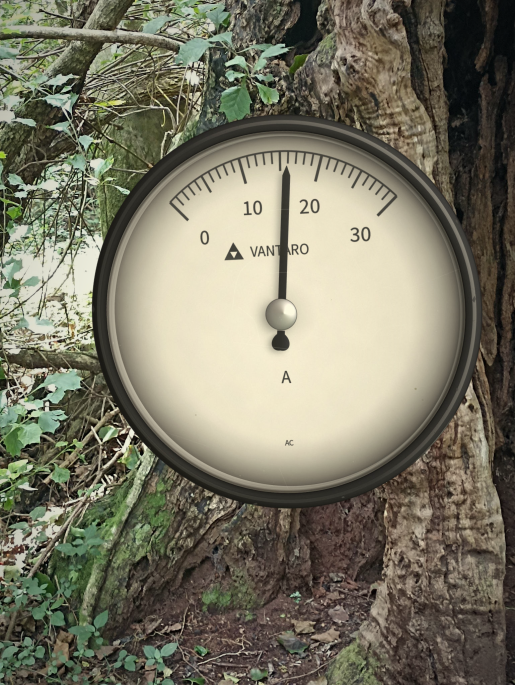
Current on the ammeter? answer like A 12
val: A 16
